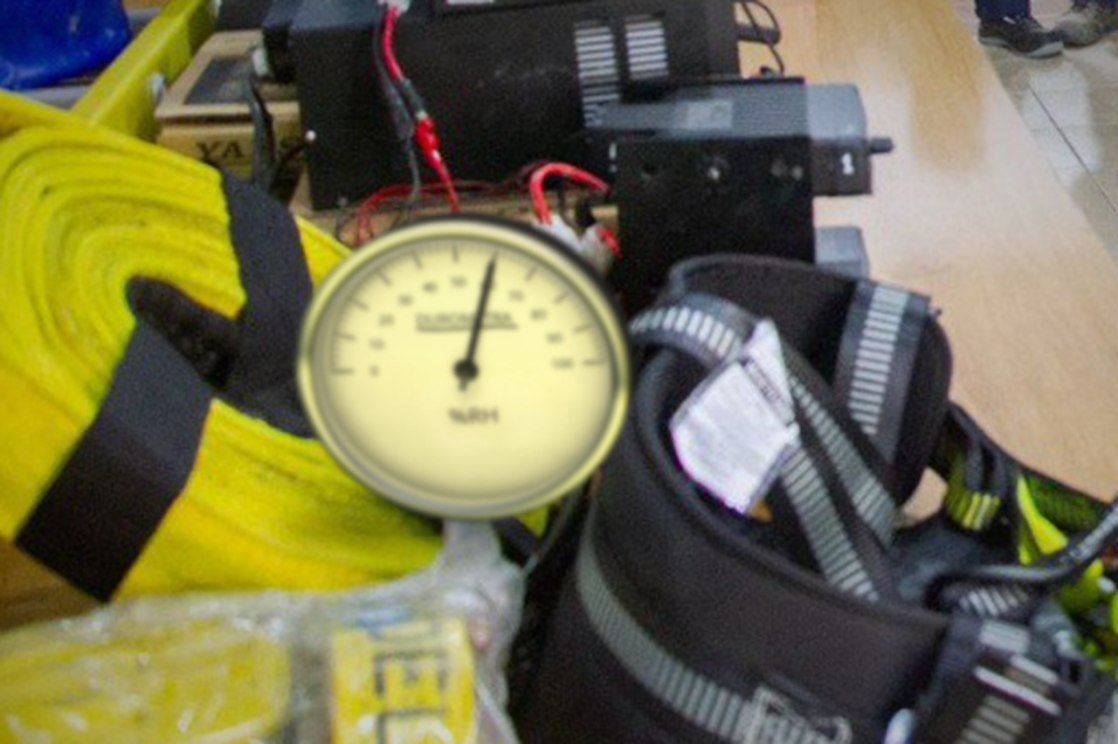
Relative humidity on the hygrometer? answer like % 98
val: % 60
